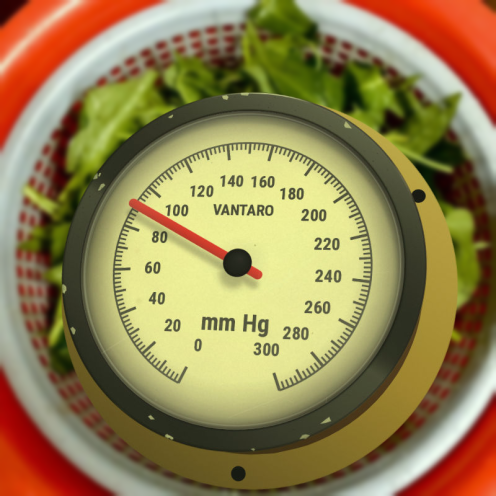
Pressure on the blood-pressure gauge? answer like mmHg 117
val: mmHg 90
